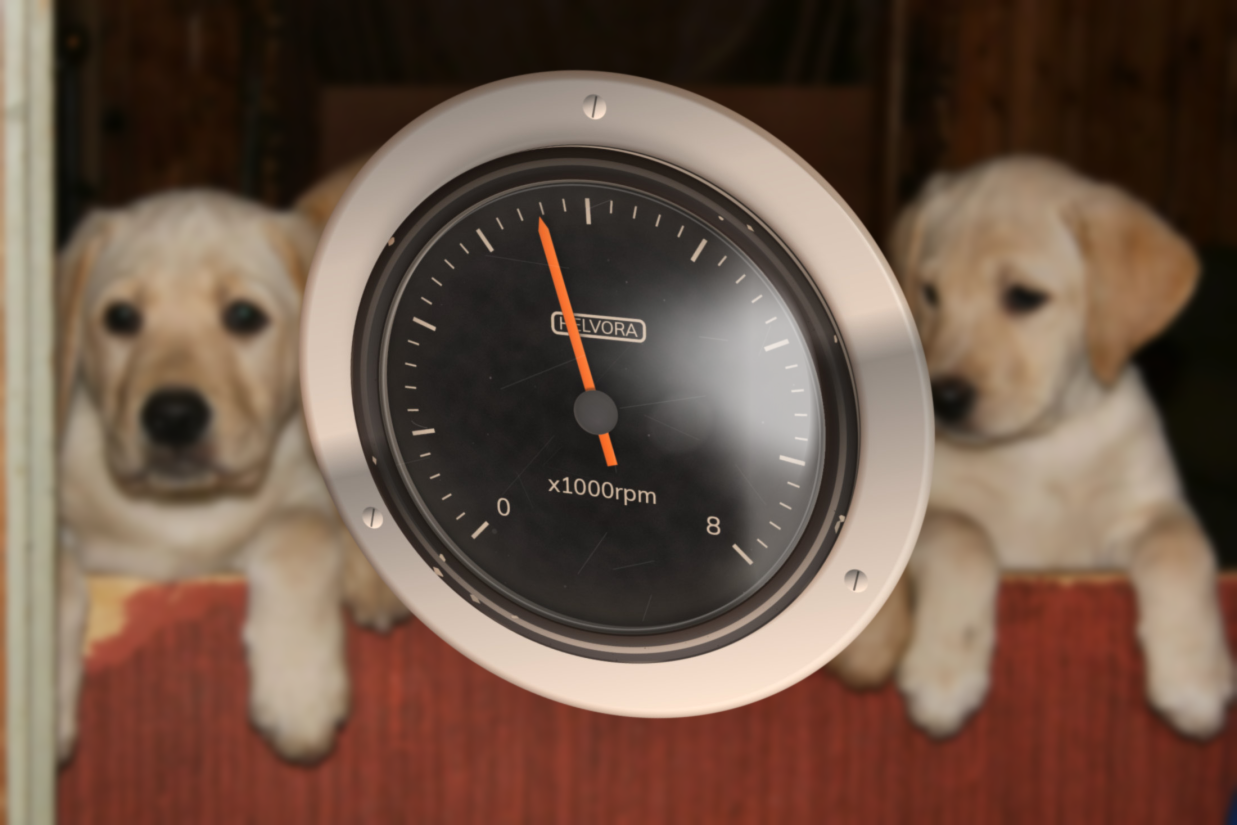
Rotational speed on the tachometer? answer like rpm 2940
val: rpm 3600
